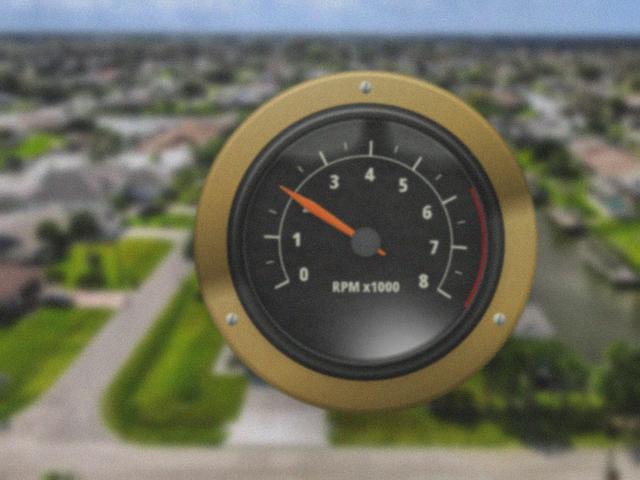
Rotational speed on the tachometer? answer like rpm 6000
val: rpm 2000
